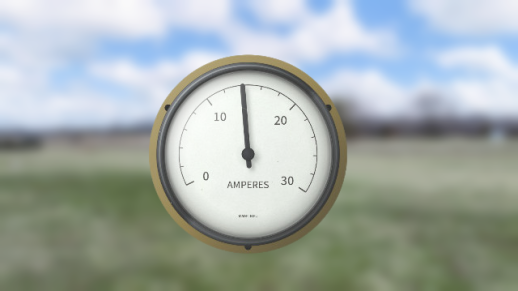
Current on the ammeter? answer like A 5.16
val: A 14
